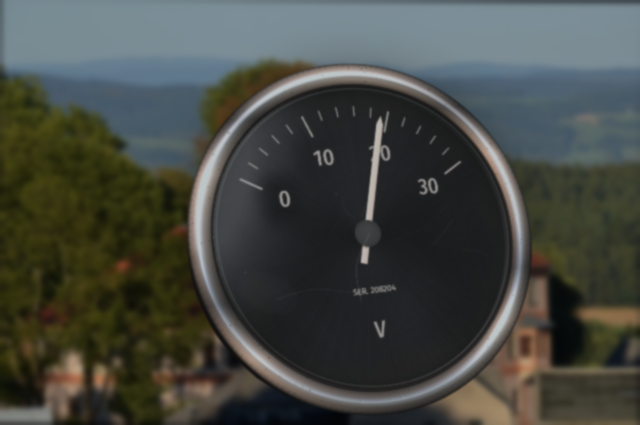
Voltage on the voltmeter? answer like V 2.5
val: V 19
